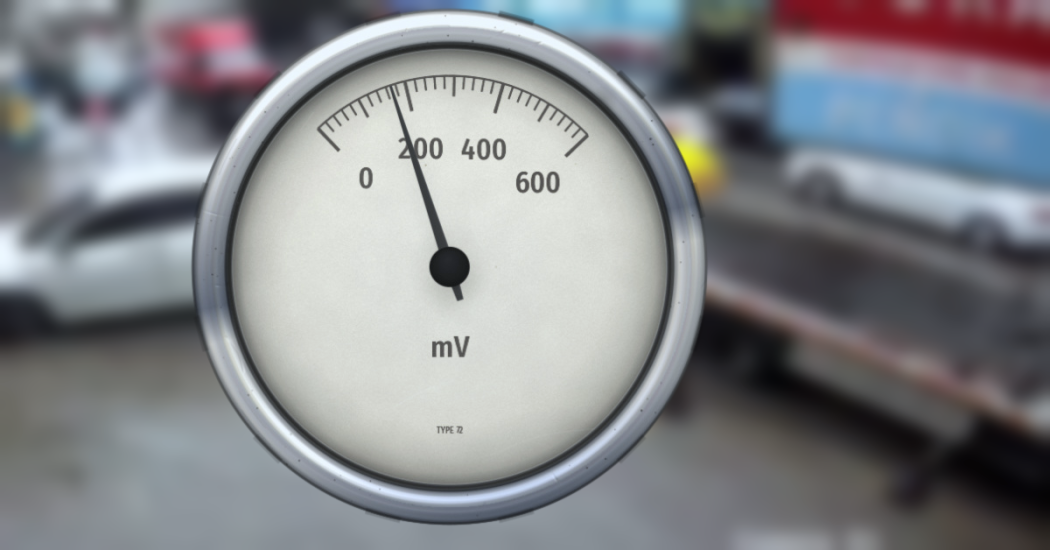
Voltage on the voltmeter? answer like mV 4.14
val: mV 170
